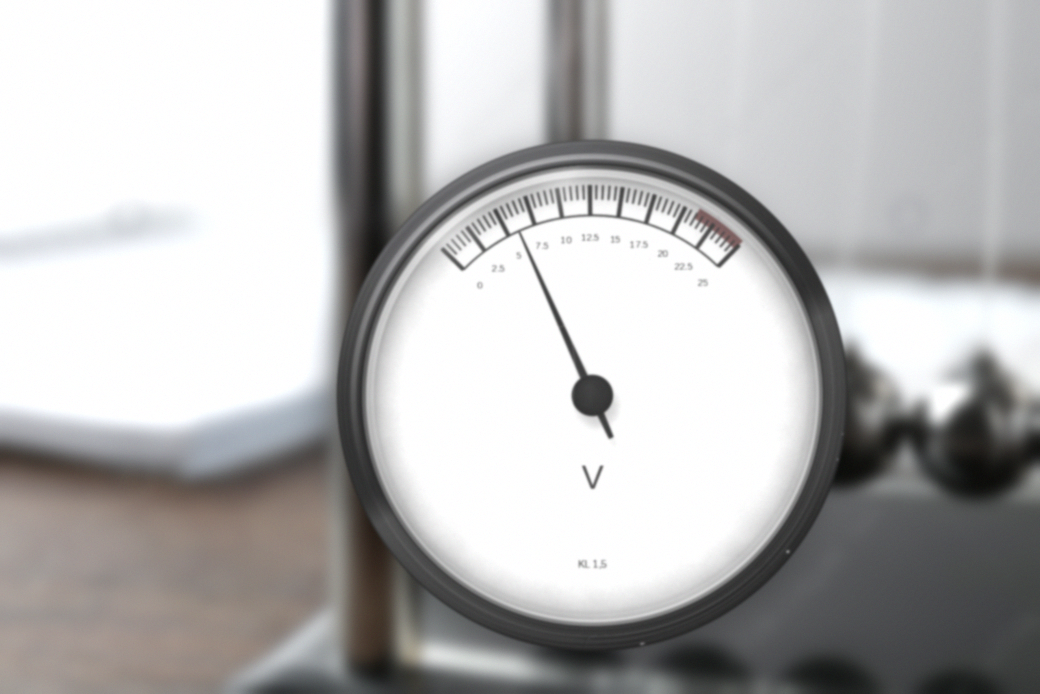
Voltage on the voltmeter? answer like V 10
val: V 6
